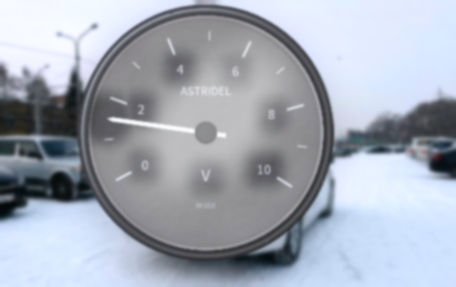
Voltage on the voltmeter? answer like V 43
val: V 1.5
